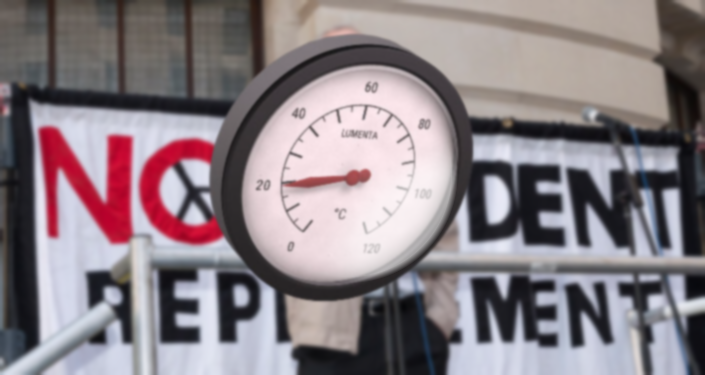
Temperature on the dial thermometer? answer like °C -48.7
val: °C 20
